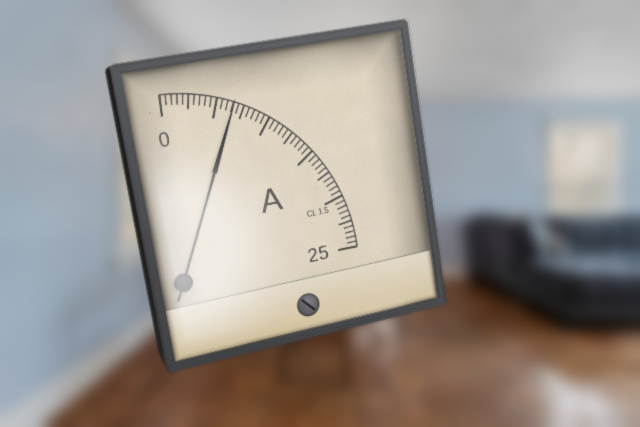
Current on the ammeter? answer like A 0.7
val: A 6.5
